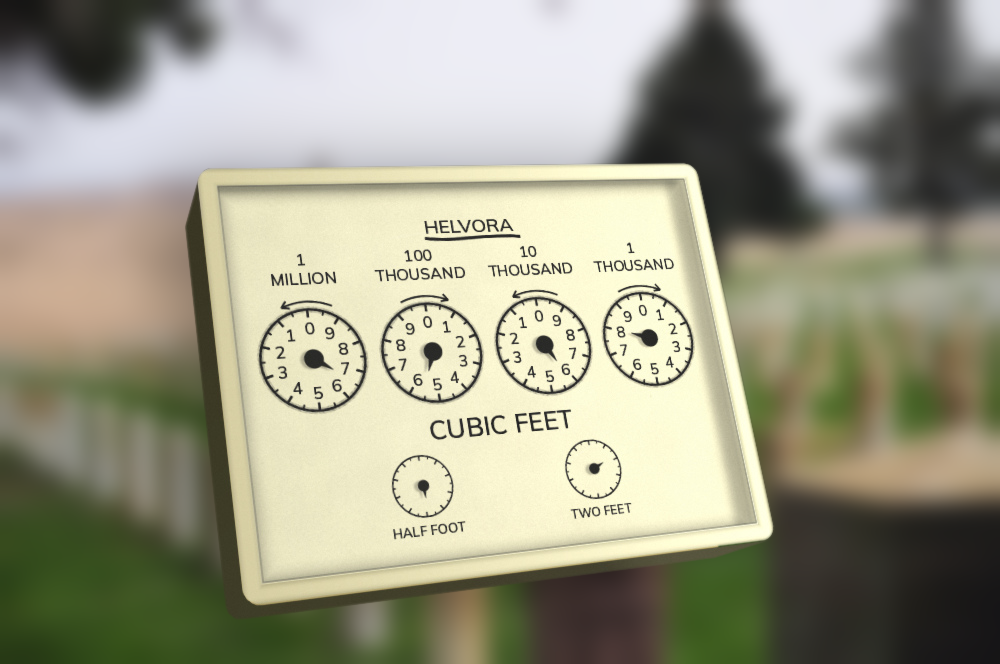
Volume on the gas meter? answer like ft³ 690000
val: ft³ 655800
